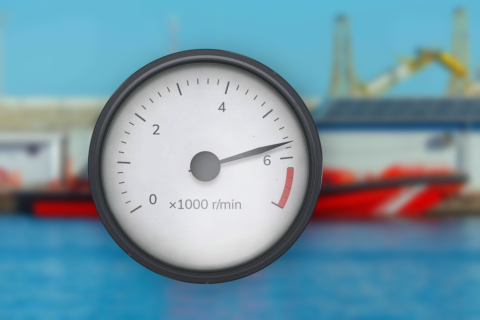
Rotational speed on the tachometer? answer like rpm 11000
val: rpm 5700
